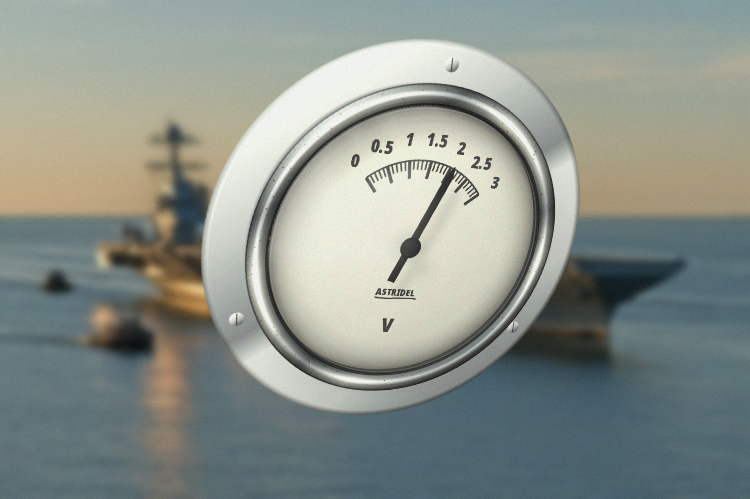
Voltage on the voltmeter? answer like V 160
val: V 2
